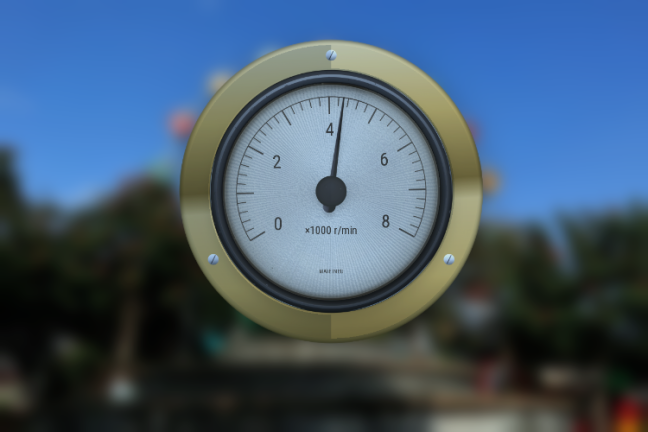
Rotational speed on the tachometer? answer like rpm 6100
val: rpm 4300
